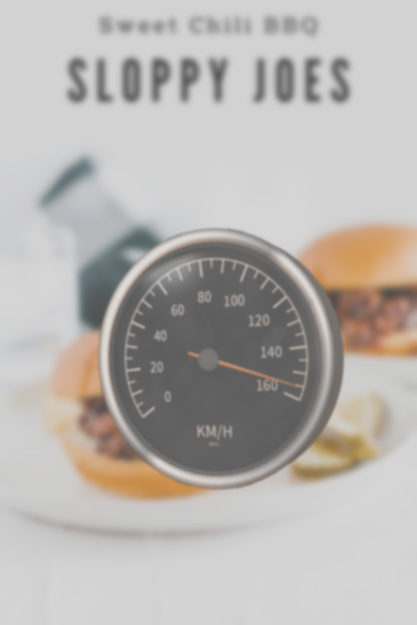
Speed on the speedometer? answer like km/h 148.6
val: km/h 155
